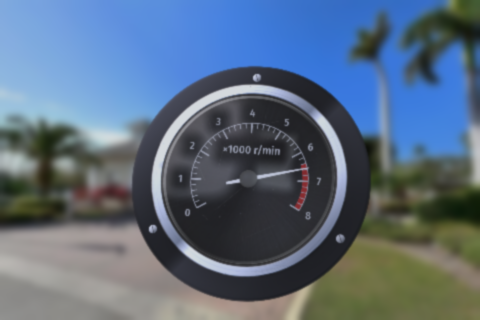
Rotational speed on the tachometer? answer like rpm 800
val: rpm 6600
